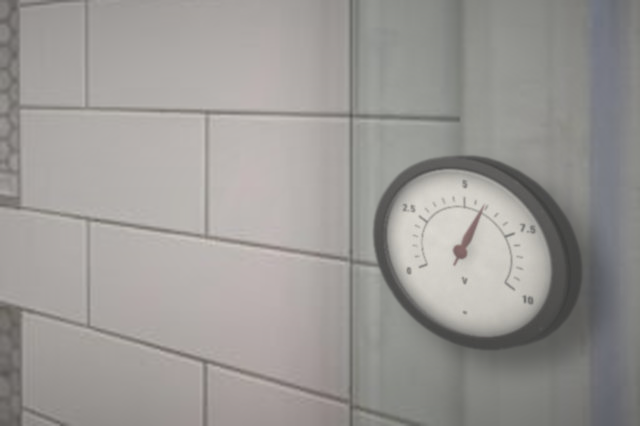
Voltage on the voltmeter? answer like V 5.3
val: V 6
